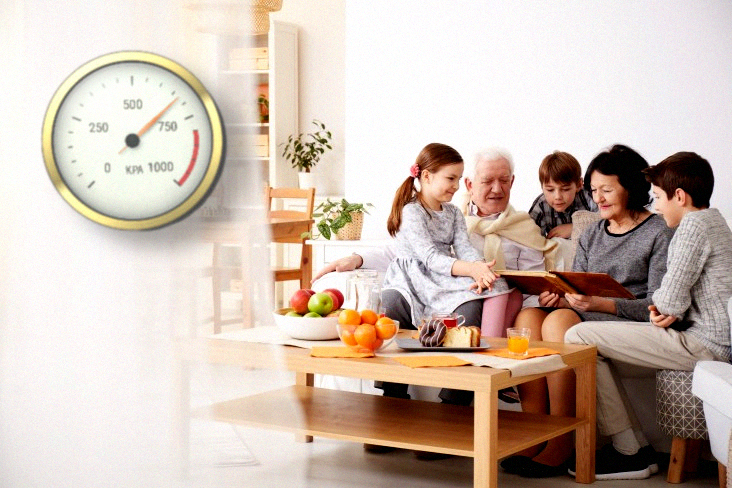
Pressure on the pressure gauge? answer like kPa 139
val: kPa 675
